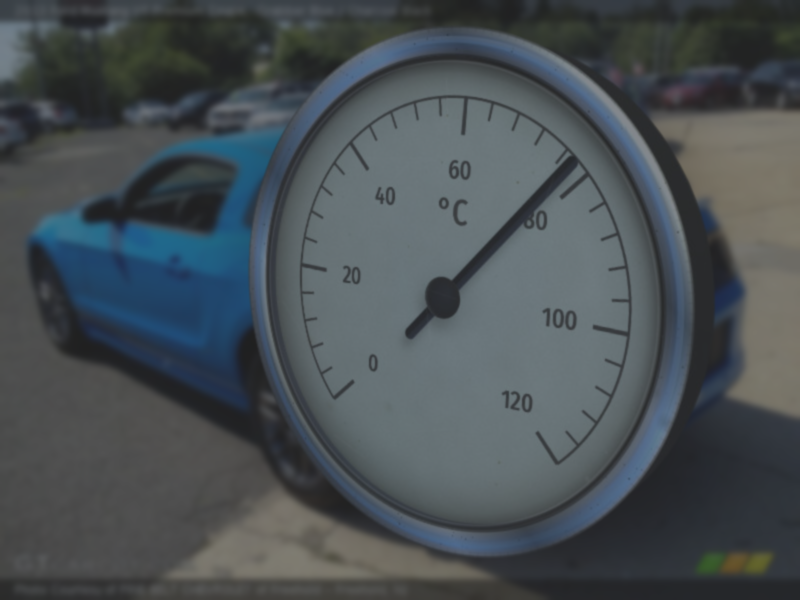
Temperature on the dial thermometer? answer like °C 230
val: °C 78
